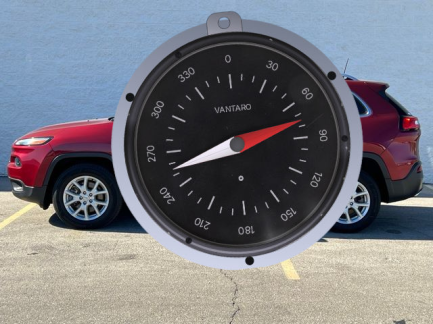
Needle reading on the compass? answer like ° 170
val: ° 75
